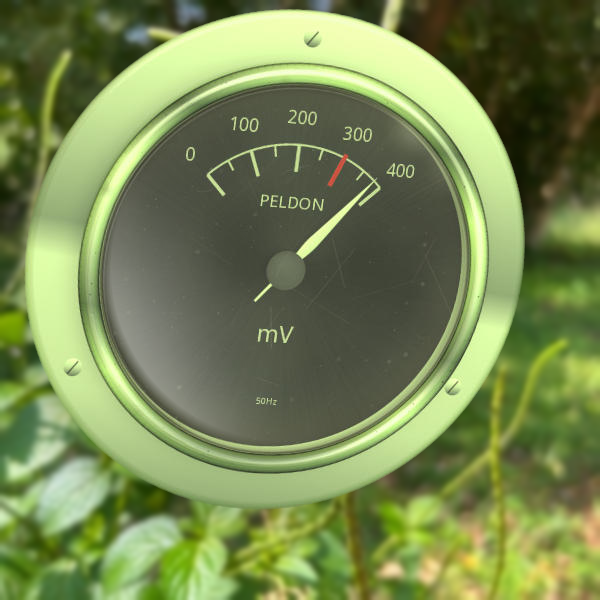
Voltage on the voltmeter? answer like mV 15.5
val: mV 375
